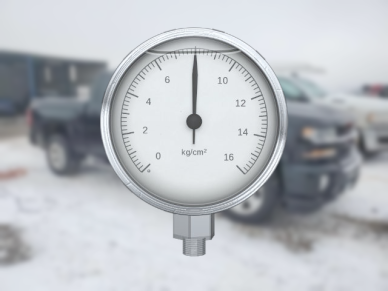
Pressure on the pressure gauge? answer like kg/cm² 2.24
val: kg/cm² 8
